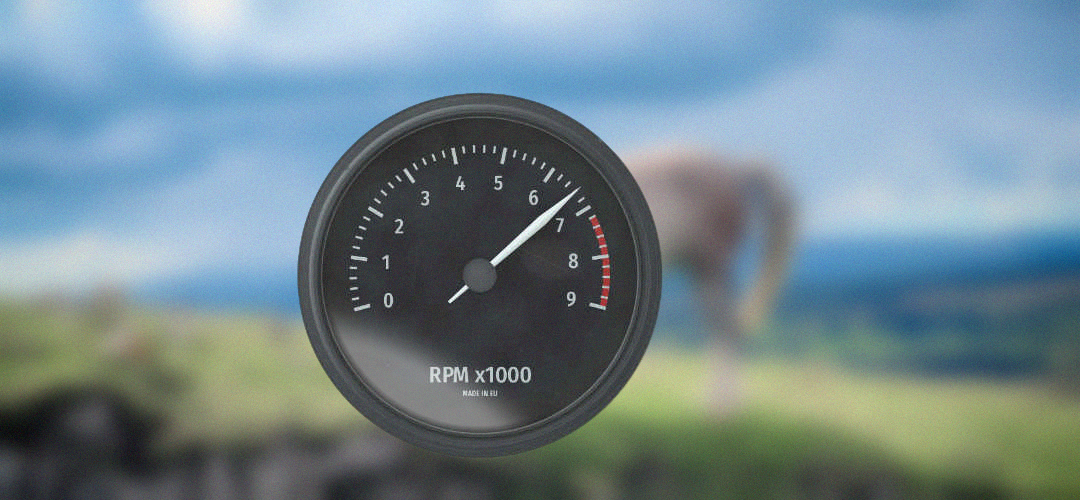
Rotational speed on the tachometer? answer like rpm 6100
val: rpm 6600
